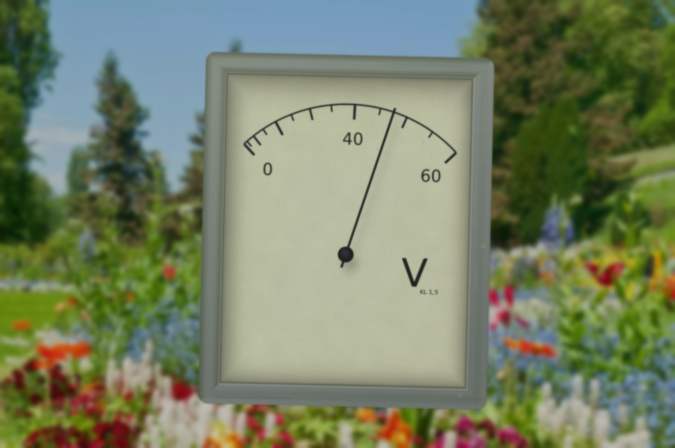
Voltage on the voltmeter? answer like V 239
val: V 47.5
